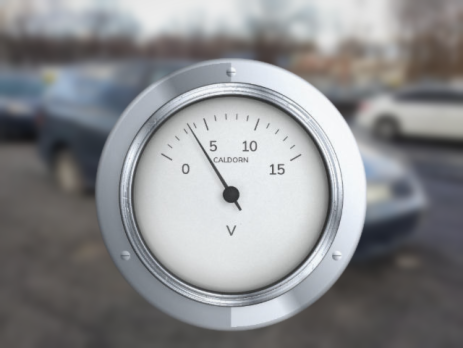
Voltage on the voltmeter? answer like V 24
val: V 3.5
